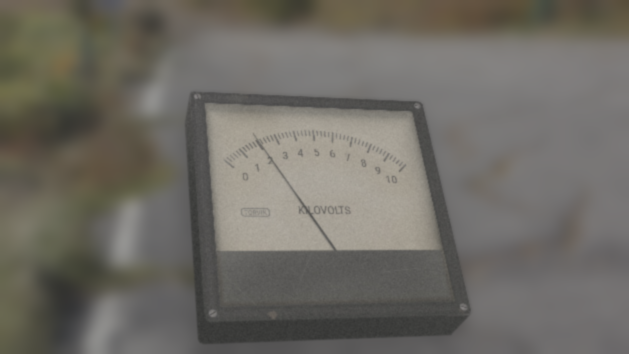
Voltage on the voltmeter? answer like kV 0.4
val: kV 2
